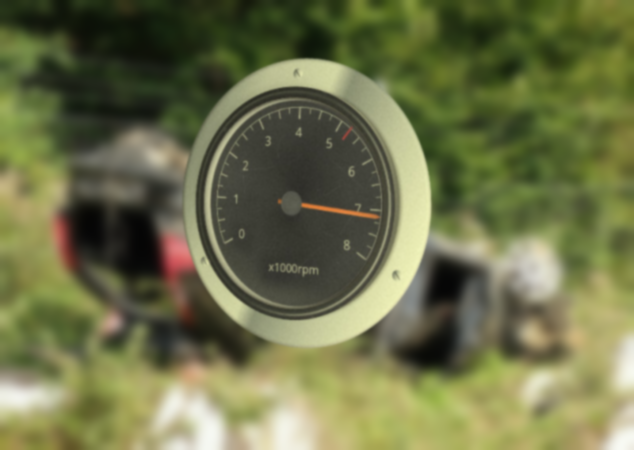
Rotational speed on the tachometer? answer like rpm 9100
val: rpm 7125
